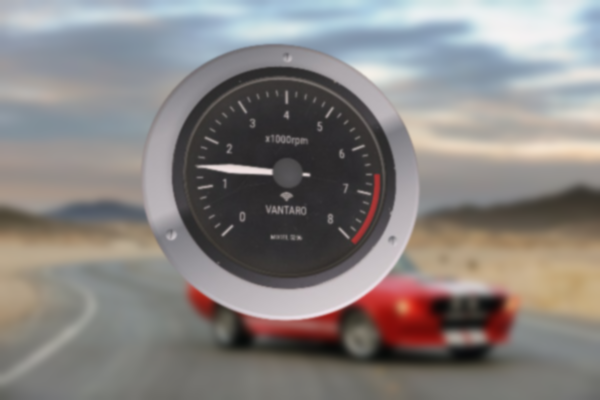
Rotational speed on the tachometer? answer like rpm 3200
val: rpm 1400
